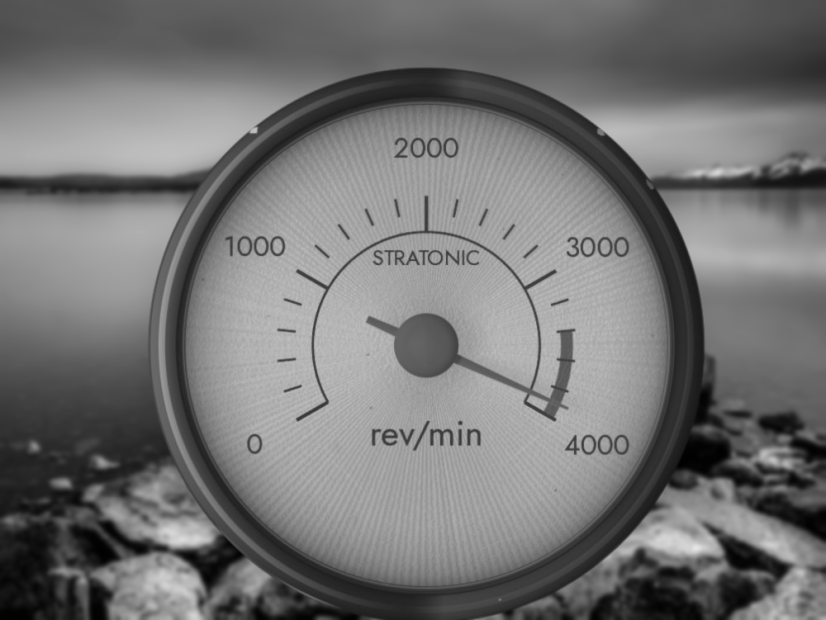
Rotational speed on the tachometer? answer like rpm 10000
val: rpm 3900
